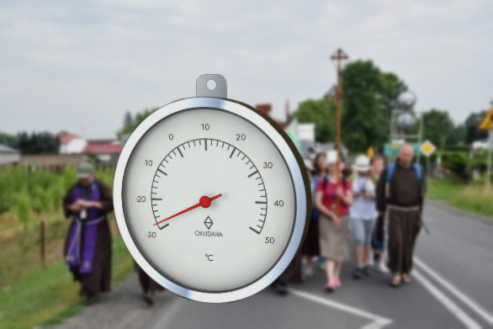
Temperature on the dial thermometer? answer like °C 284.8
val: °C -28
